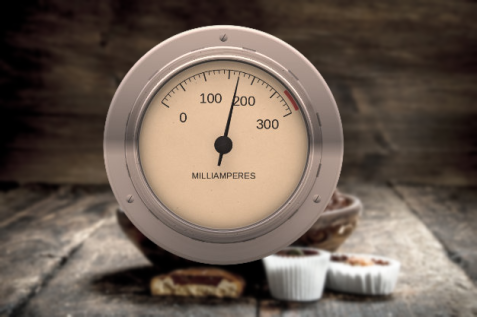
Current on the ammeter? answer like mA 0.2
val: mA 170
